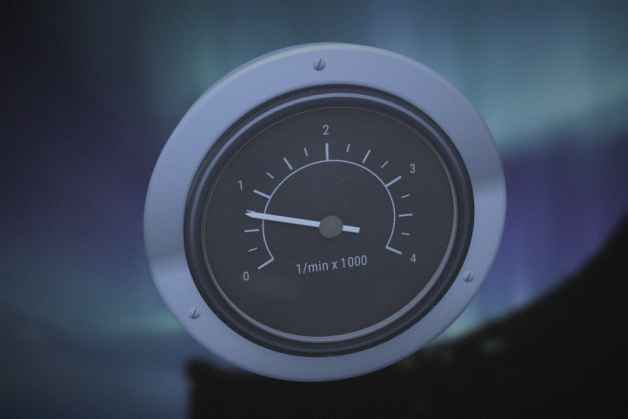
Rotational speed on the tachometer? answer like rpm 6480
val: rpm 750
